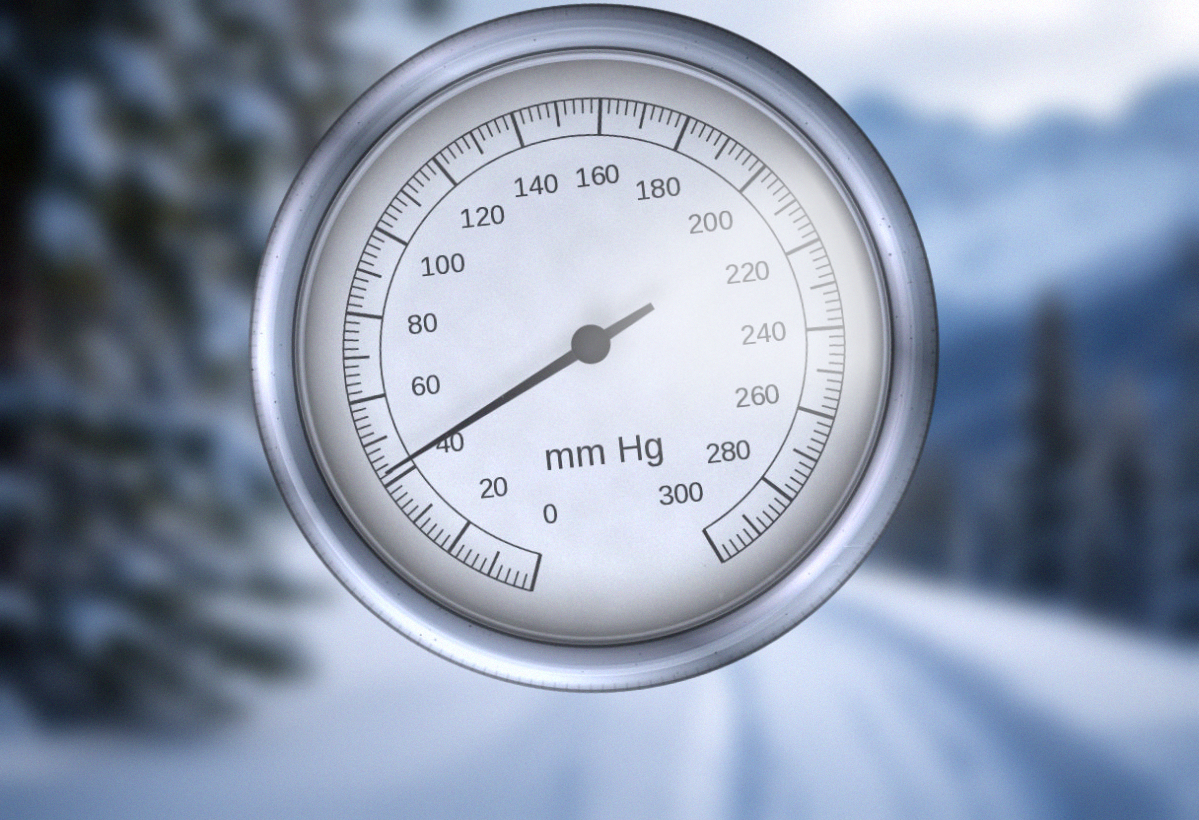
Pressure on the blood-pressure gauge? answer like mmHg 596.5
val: mmHg 42
